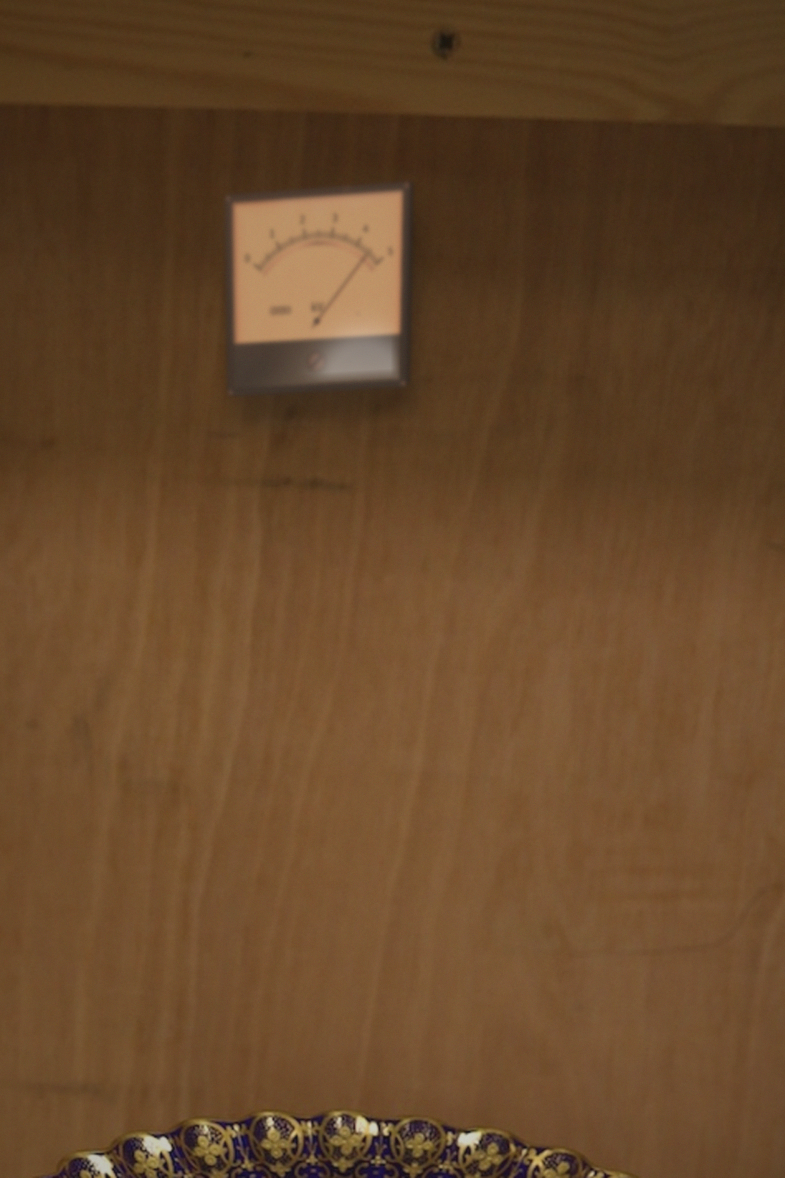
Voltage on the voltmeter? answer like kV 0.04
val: kV 4.5
